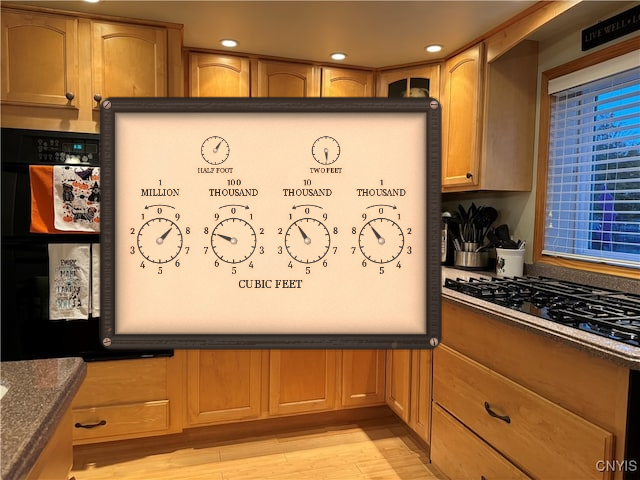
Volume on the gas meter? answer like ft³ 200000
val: ft³ 880900
